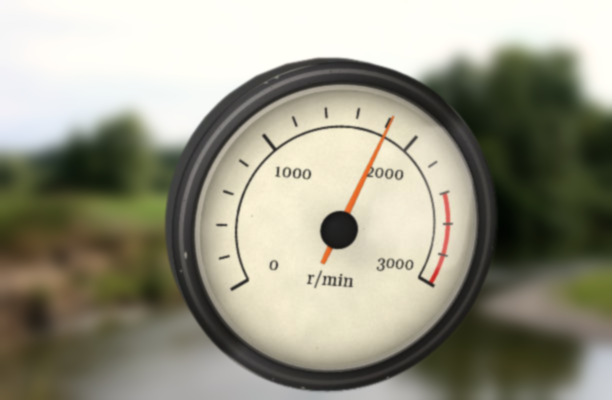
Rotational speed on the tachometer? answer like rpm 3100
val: rpm 1800
